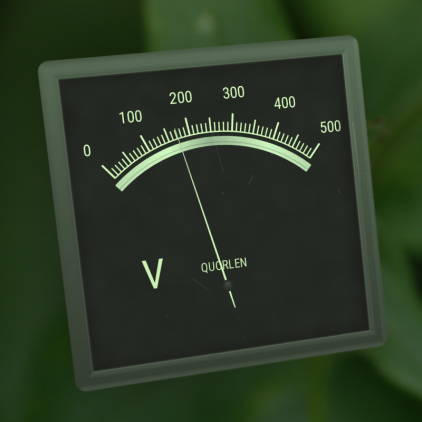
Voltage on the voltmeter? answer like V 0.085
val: V 170
